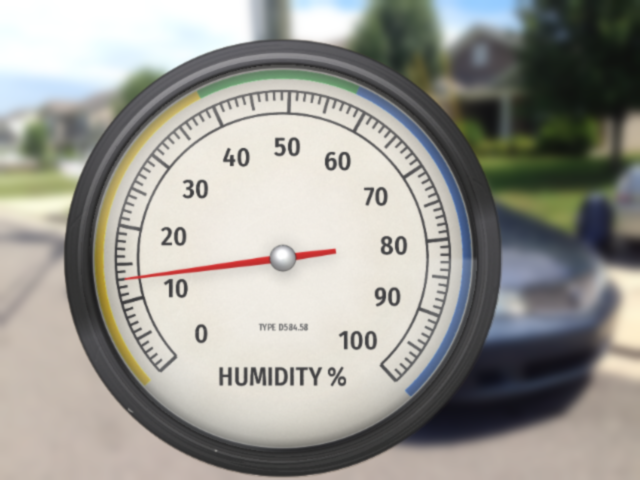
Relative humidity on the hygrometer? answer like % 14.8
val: % 13
